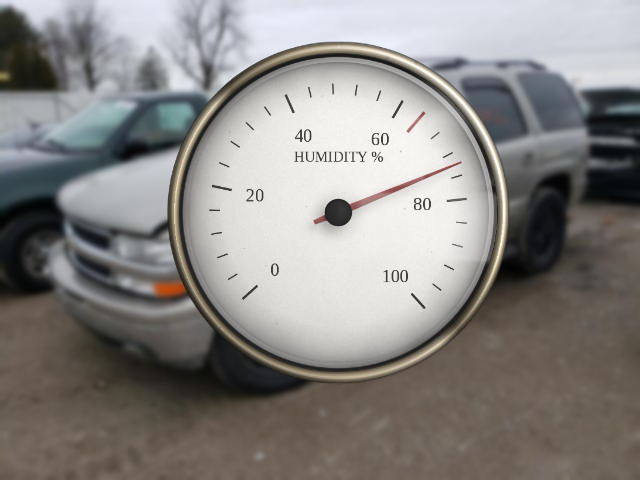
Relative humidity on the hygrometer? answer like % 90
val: % 74
